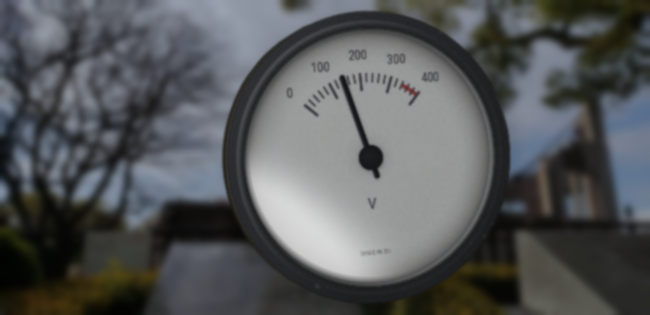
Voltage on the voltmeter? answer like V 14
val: V 140
